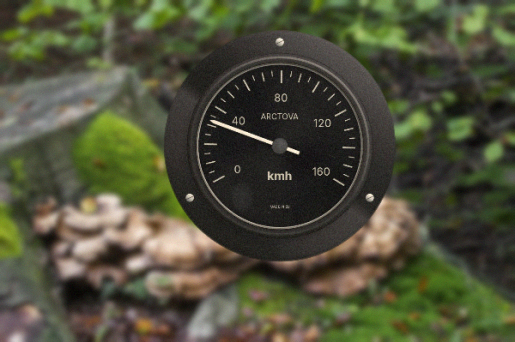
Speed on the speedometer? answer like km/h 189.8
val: km/h 32.5
